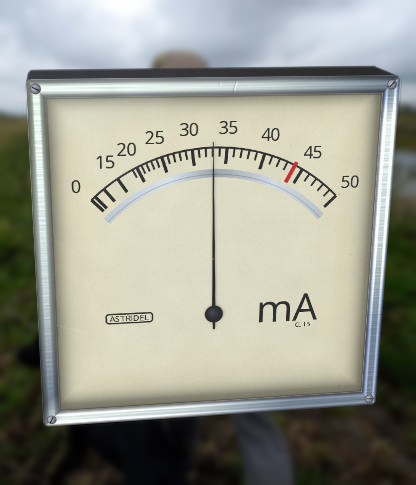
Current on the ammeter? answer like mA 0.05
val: mA 33
